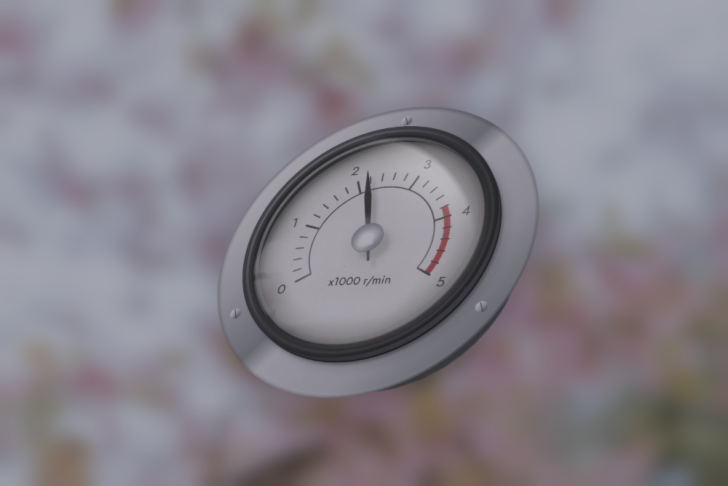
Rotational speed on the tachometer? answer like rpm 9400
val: rpm 2200
